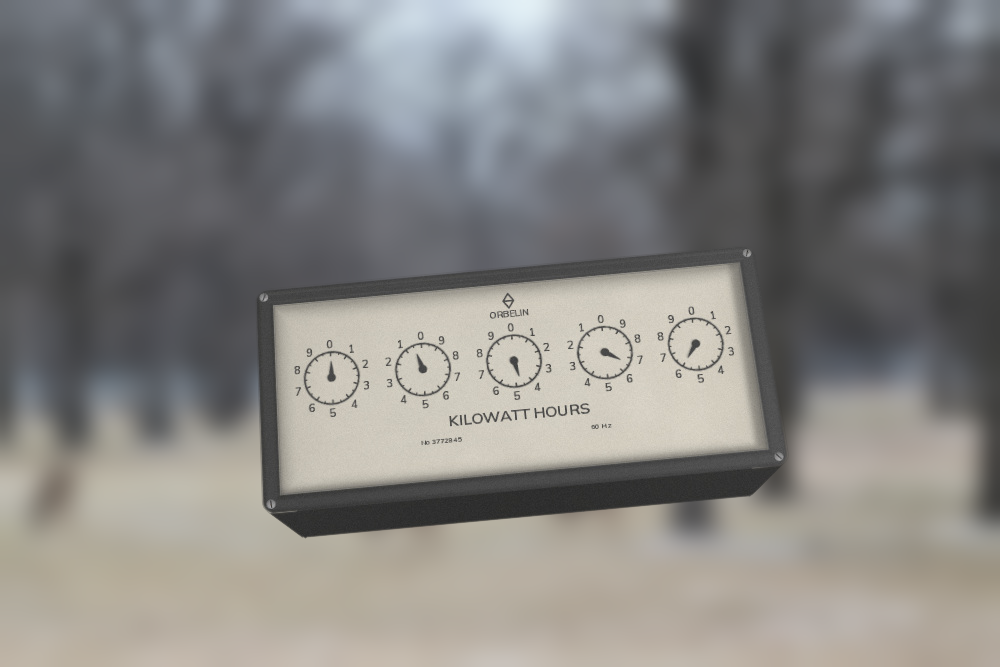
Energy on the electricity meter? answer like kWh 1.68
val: kWh 466
